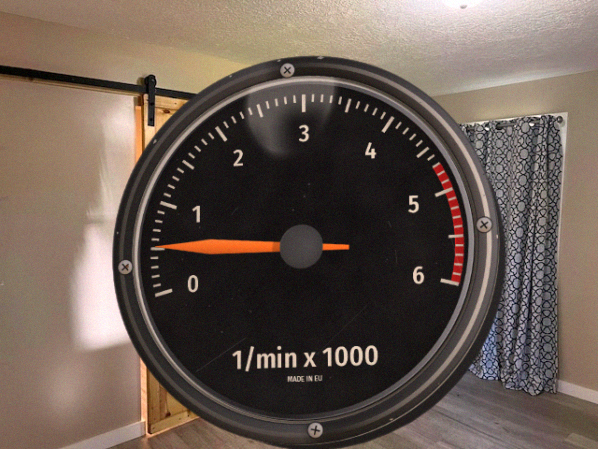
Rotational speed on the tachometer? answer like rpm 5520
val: rpm 500
